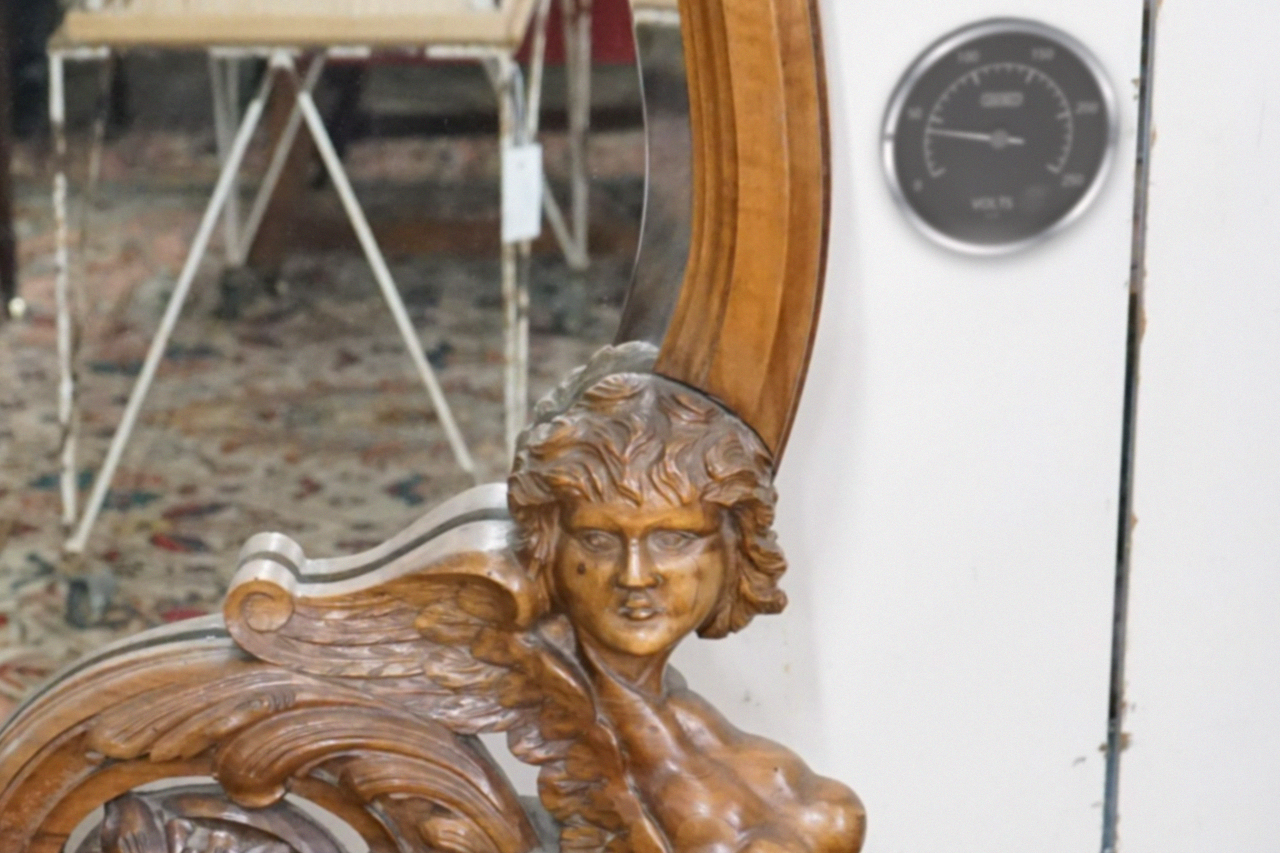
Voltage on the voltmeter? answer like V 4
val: V 40
